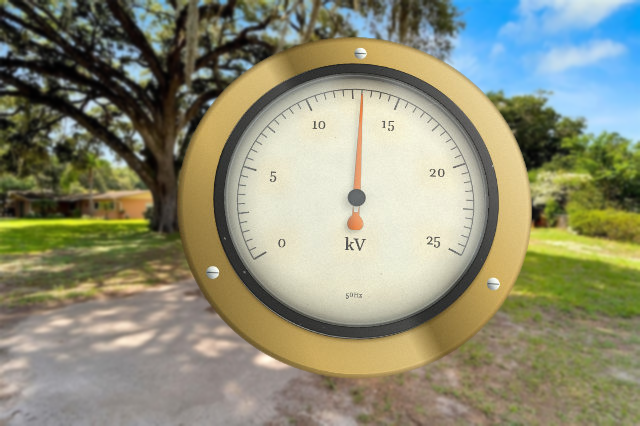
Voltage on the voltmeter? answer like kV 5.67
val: kV 13
